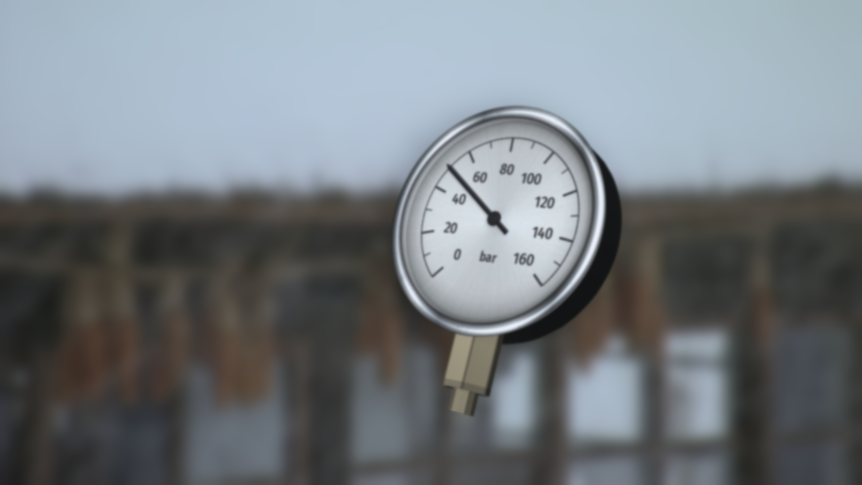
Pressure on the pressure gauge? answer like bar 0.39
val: bar 50
